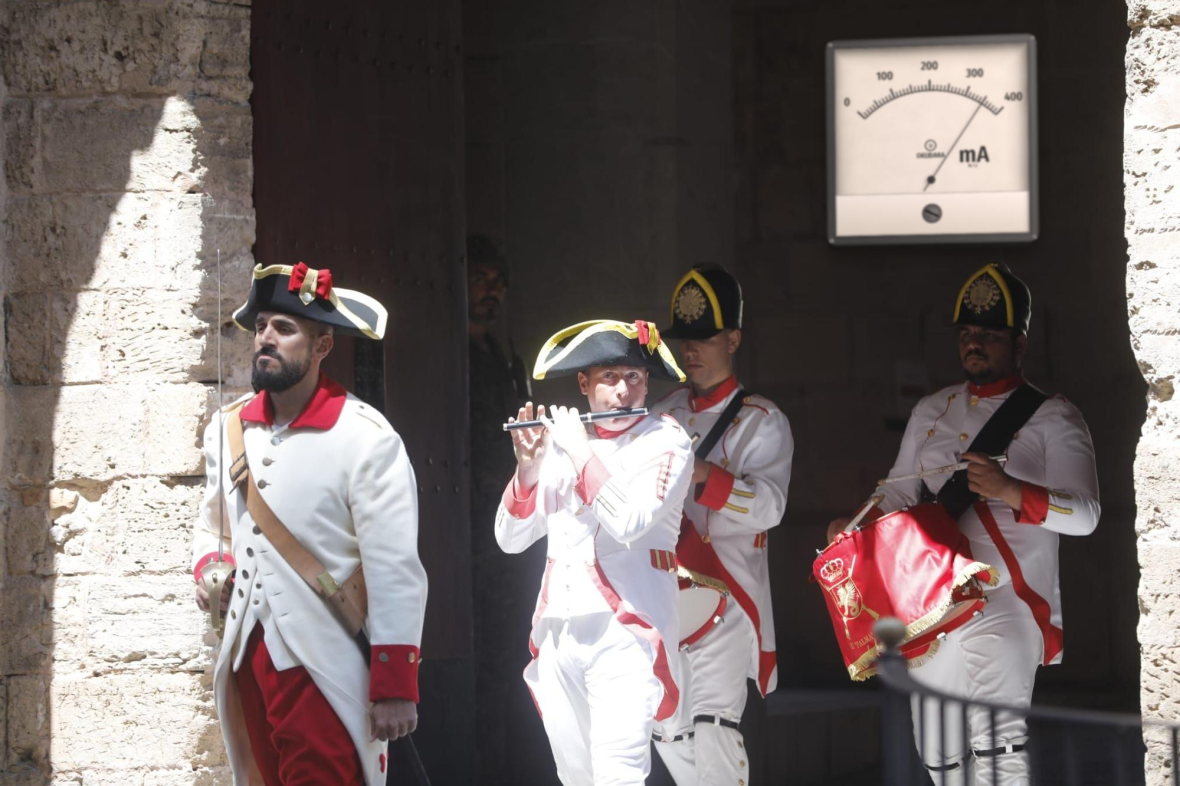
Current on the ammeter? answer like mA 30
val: mA 350
